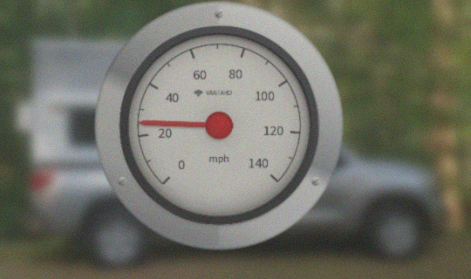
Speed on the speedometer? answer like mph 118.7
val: mph 25
